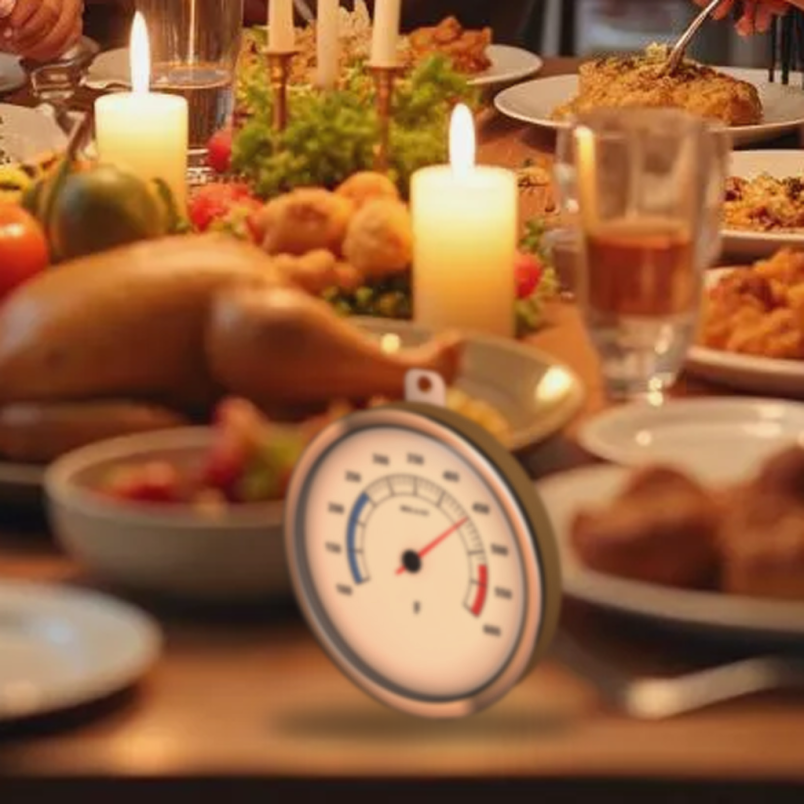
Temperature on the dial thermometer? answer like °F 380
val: °F 450
